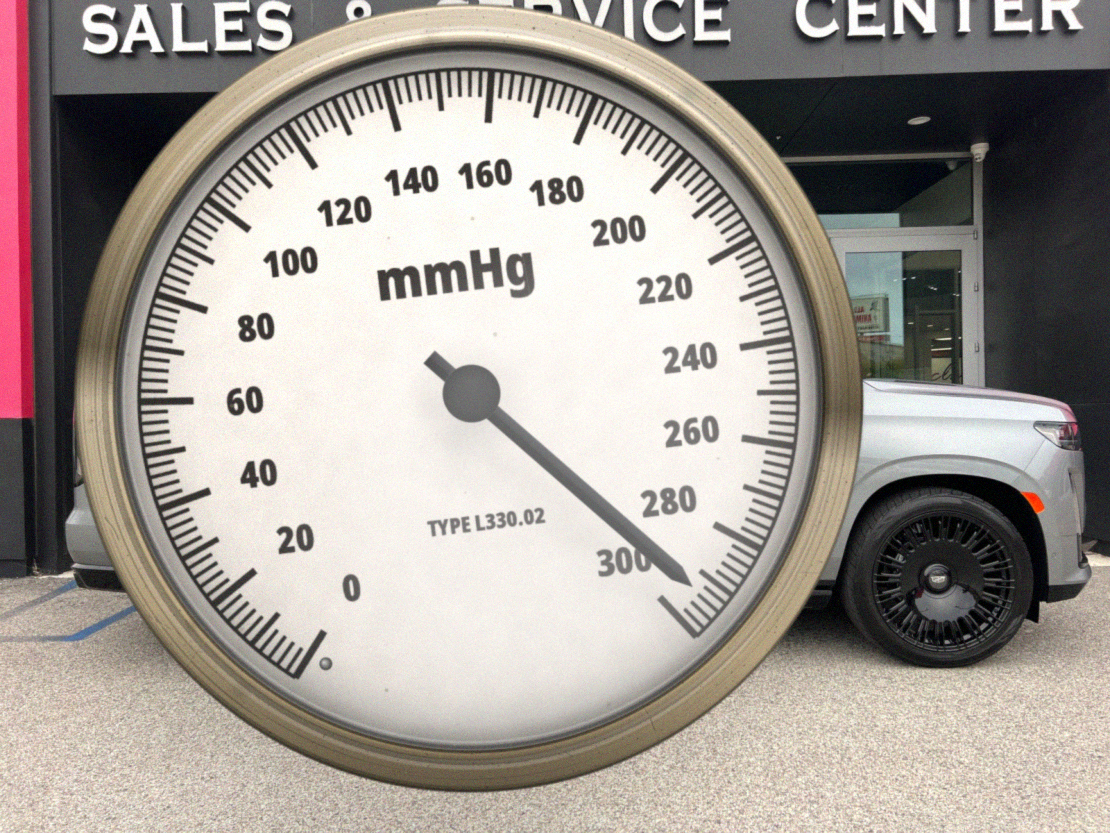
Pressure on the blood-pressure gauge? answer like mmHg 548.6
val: mmHg 294
